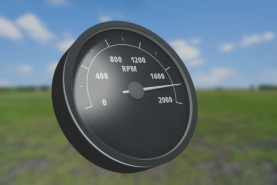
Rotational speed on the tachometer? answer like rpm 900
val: rpm 1800
